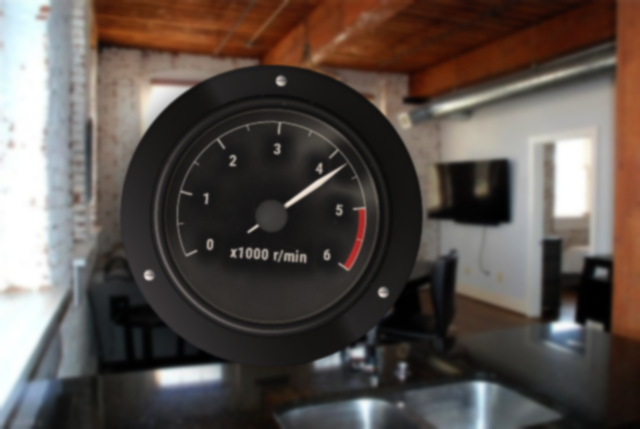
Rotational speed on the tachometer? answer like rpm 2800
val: rpm 4250
